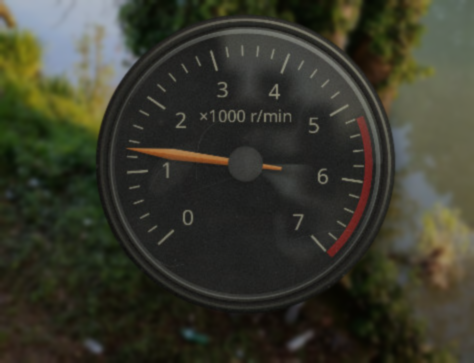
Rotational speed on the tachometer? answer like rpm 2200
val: rpm 1300
